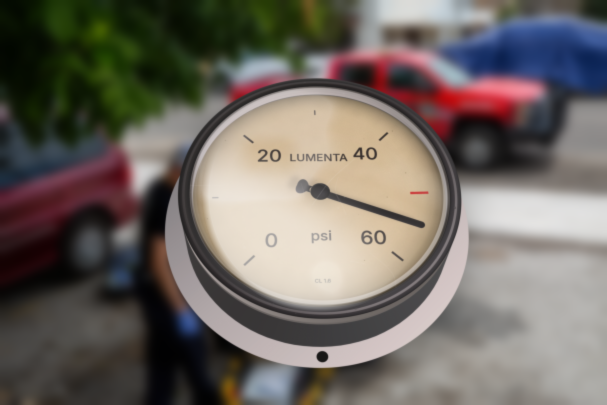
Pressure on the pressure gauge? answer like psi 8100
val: psi 55
